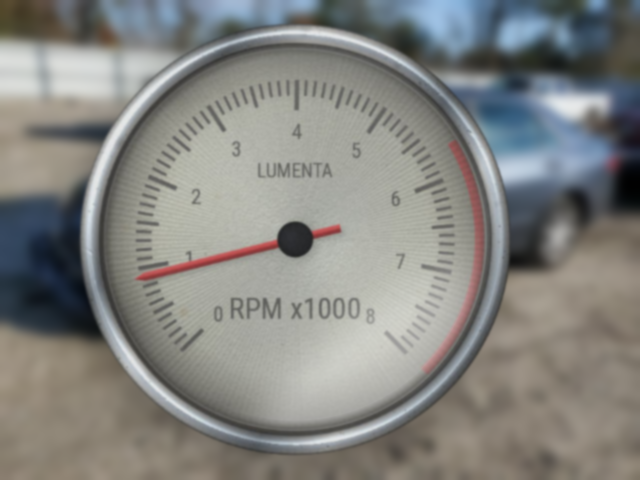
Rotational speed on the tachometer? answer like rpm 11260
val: rpm 900
